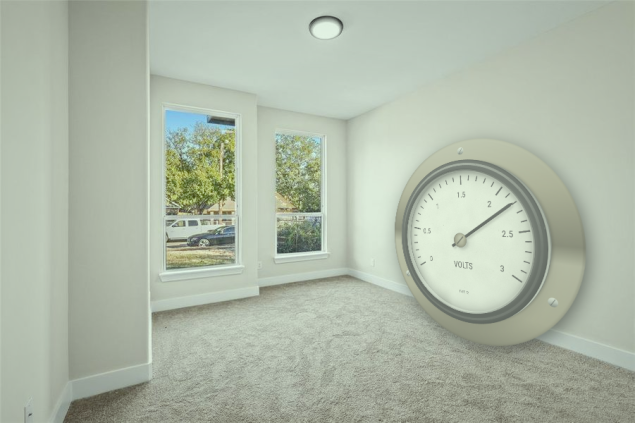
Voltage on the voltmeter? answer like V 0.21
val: V 2.2
